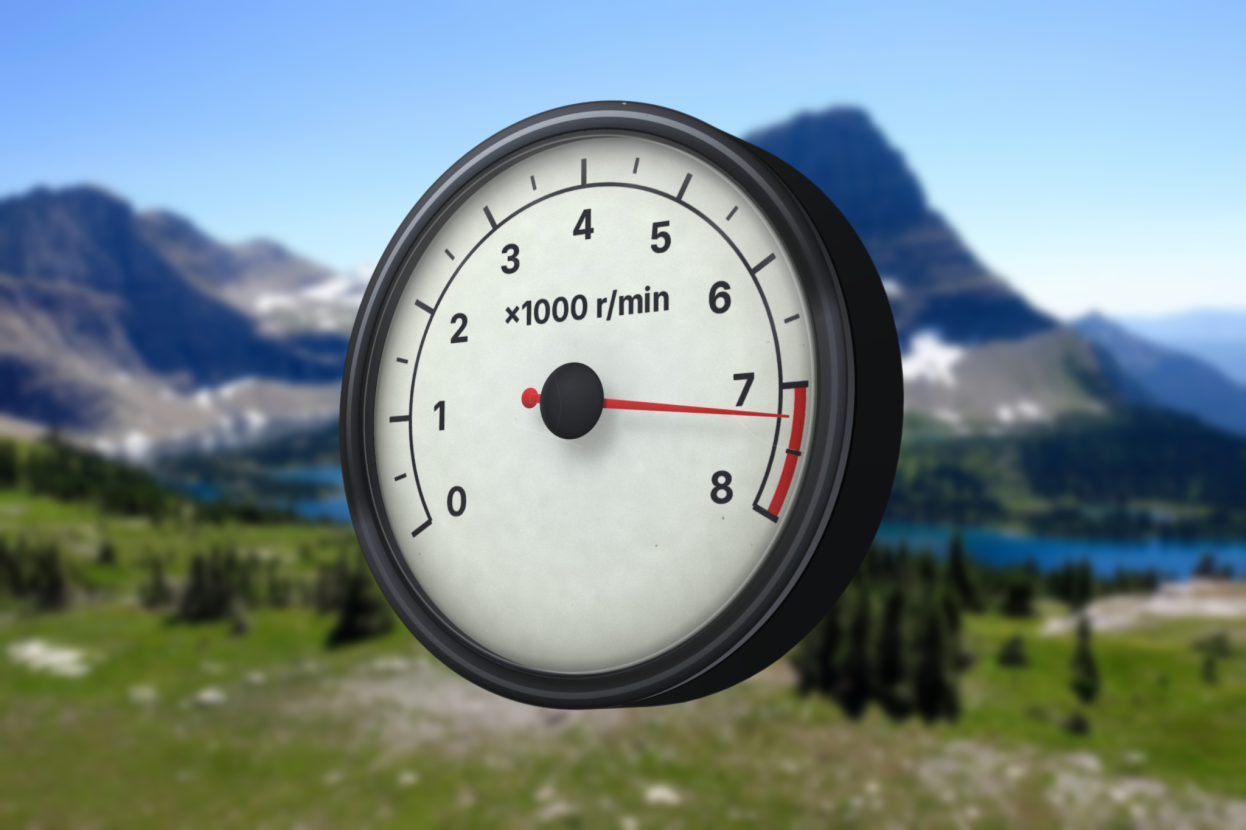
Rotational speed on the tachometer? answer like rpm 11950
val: rpm 7250
